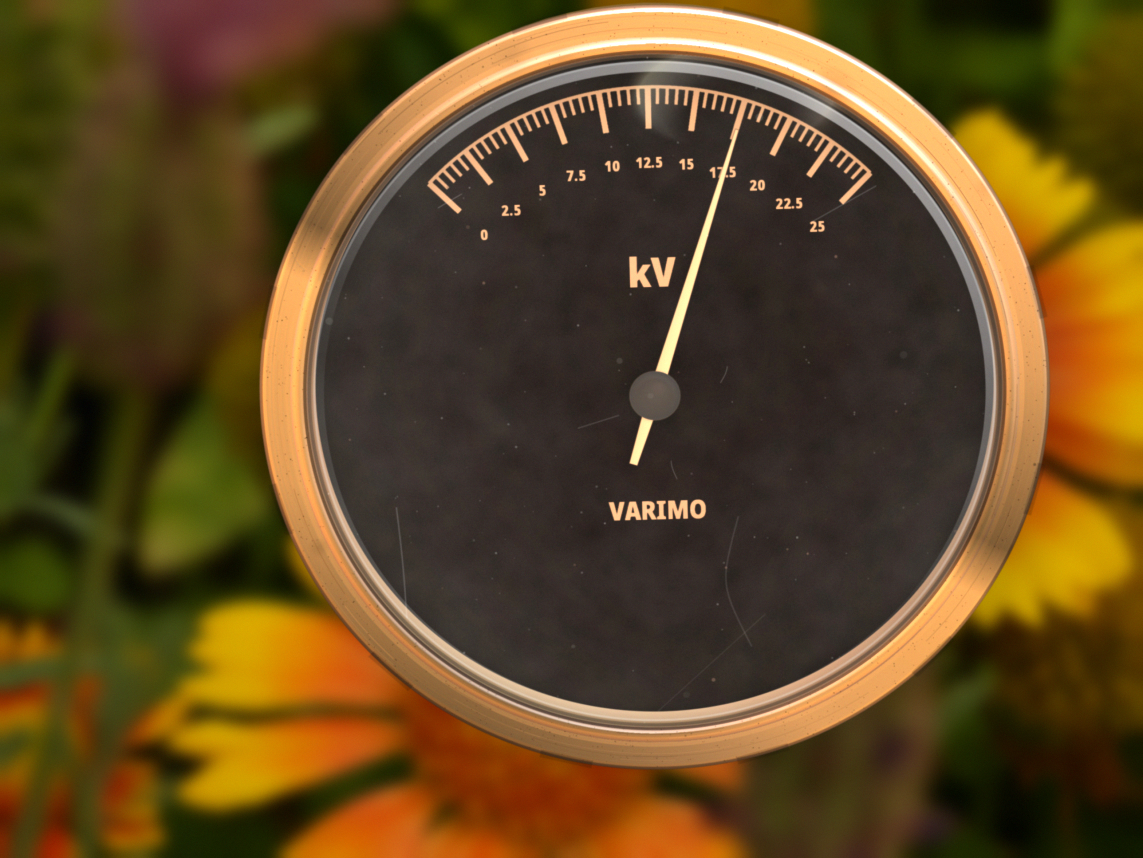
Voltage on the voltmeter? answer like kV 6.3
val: kV 17.5
